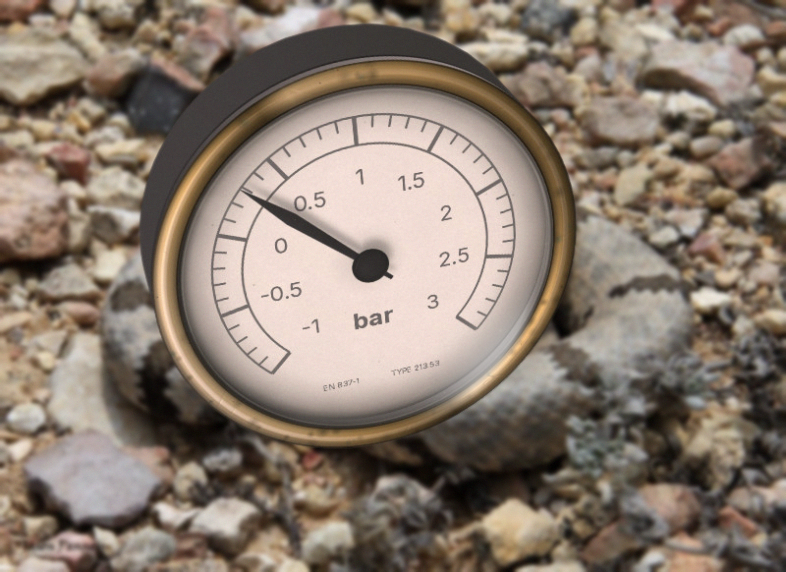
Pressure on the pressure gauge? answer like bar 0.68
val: bar 0.3
